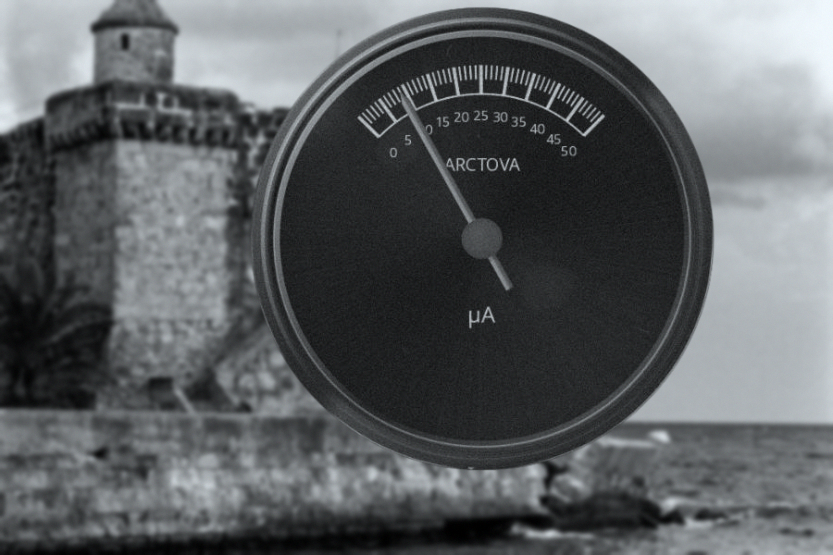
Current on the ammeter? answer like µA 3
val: µA 9
